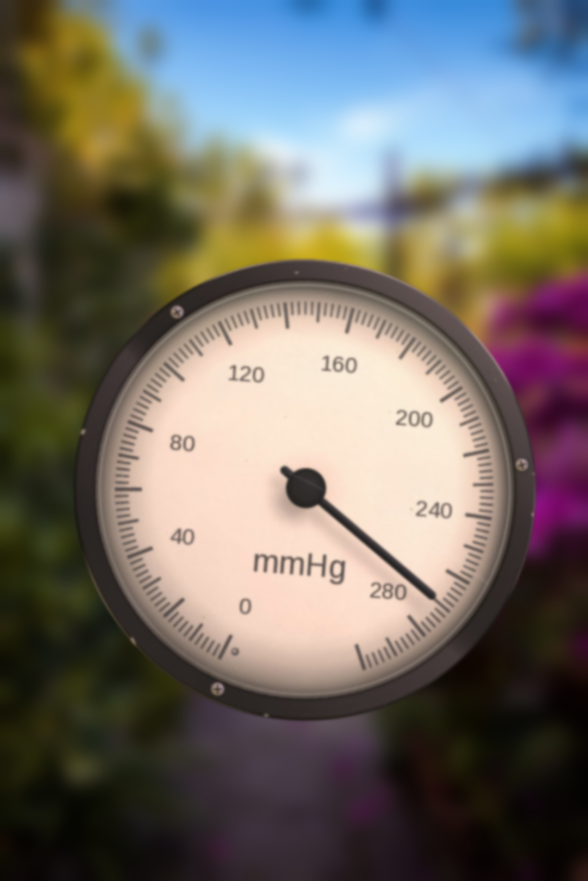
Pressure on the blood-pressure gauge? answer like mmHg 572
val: mmHg 270
